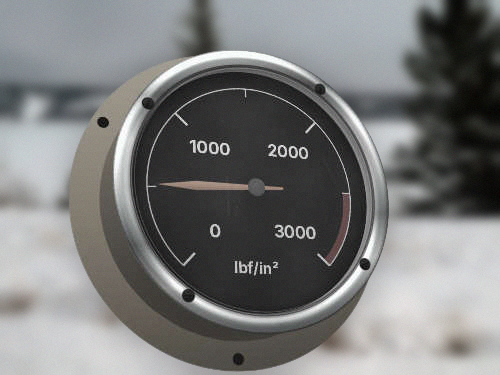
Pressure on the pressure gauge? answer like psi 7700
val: psi 500
